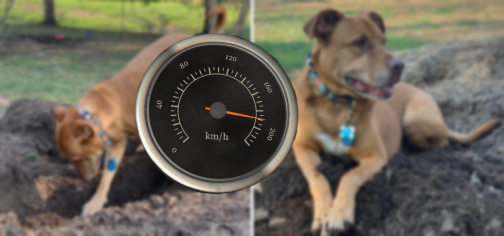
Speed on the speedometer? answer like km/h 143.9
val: km/h 190
